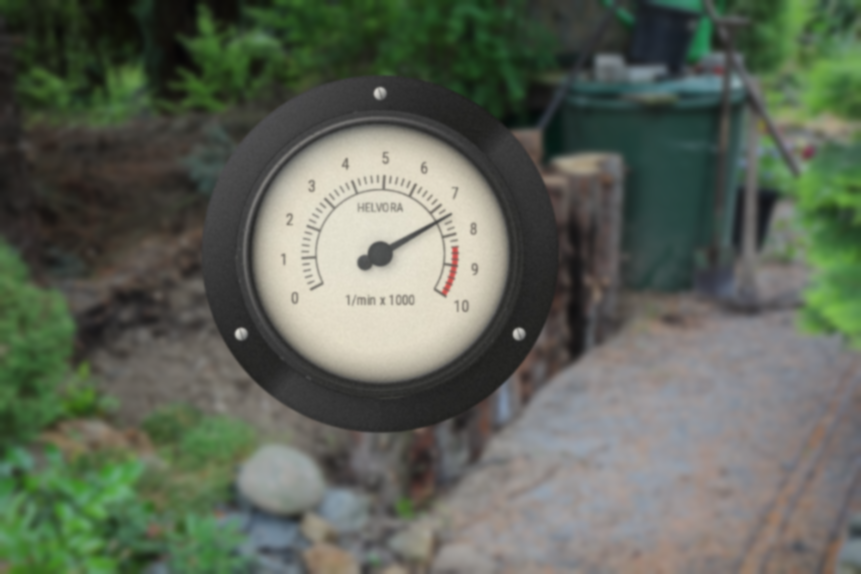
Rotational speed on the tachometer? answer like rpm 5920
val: rpm 7400
